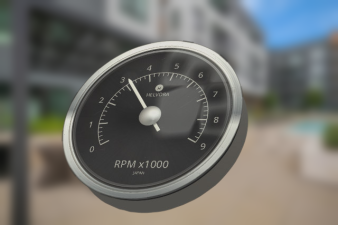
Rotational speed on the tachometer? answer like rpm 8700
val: rpm 3200
